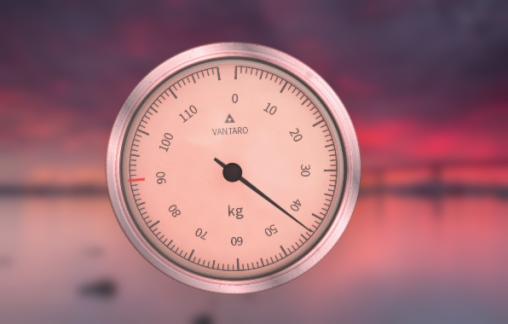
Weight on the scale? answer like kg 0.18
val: kg 43
